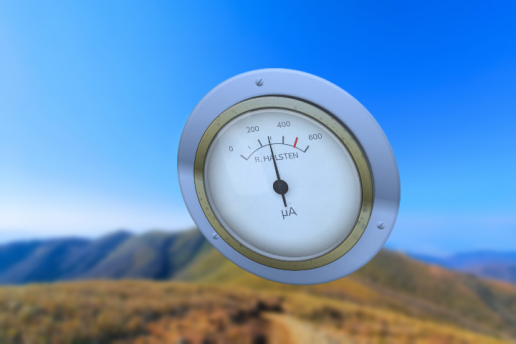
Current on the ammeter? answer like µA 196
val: µA 300
